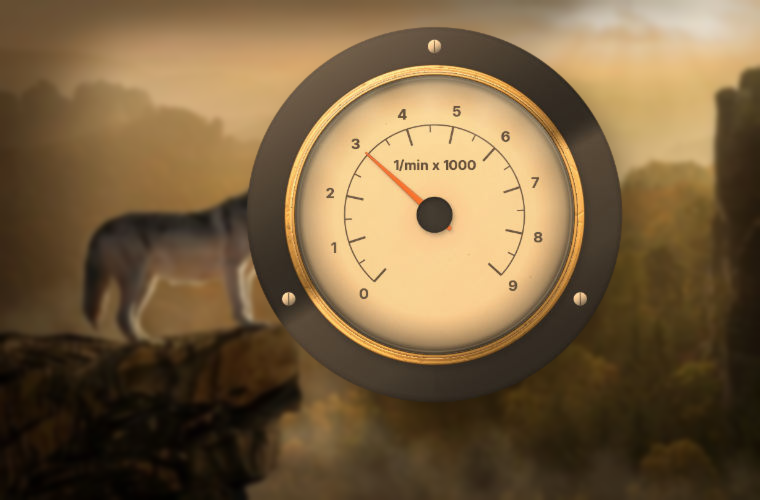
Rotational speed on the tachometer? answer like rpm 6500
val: rpm 3000
